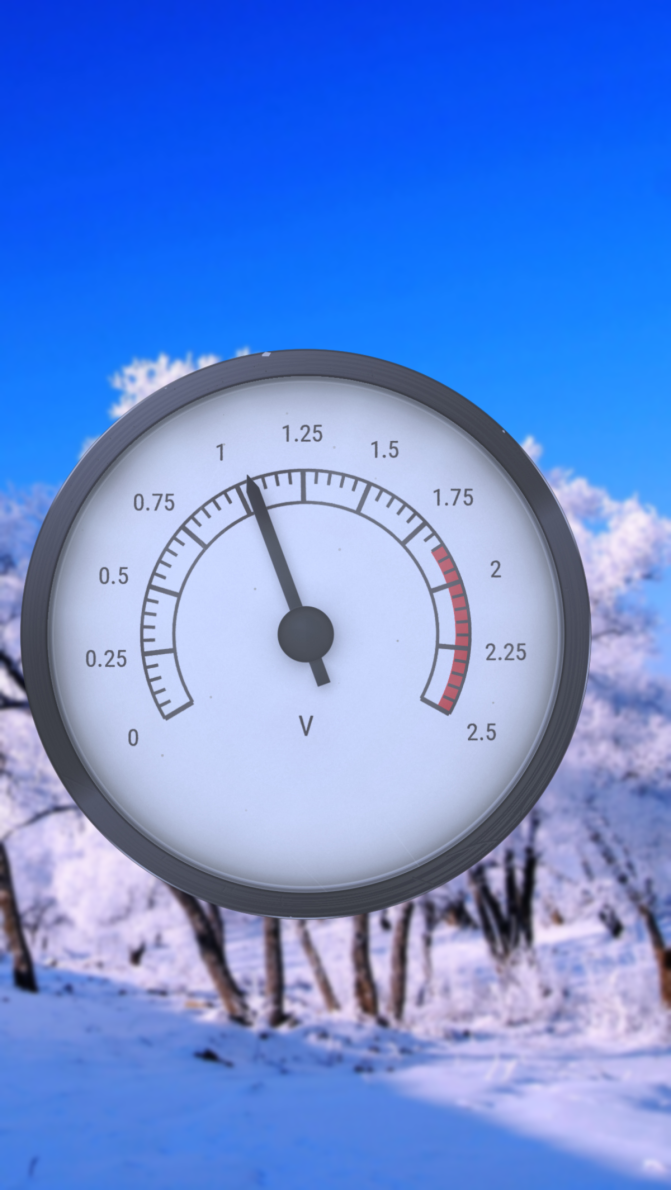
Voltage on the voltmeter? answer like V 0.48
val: V 1.05
